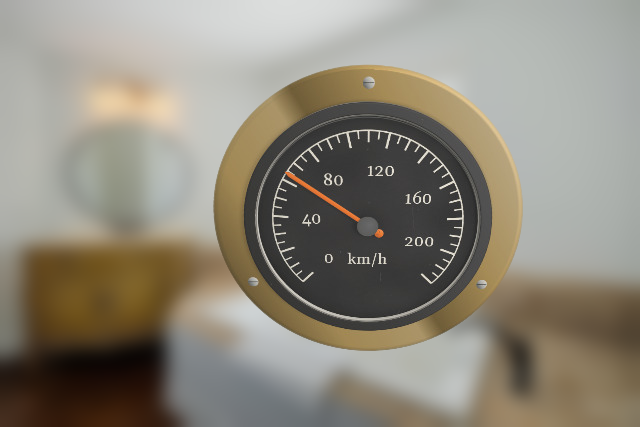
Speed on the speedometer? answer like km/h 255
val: km/h 65
